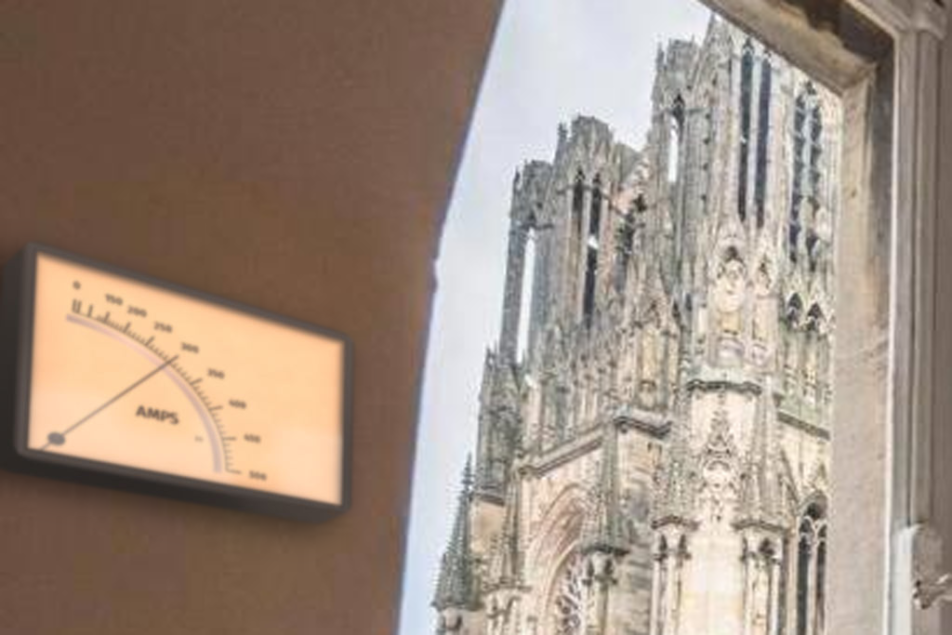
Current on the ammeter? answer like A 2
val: A 300
